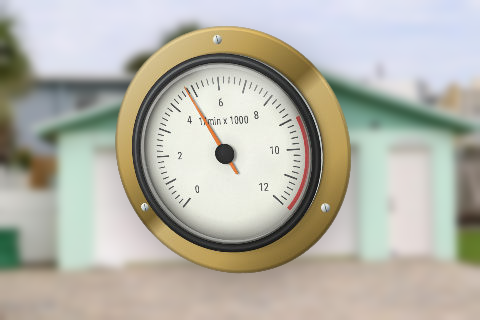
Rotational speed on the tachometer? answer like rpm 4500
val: rpm 4800
